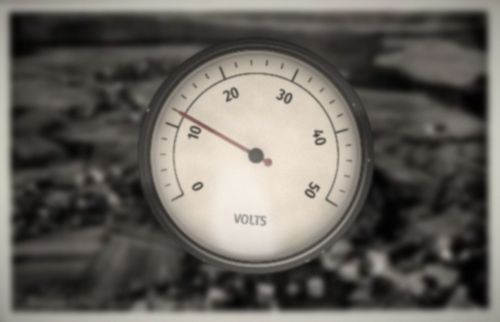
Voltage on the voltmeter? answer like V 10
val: V 12
